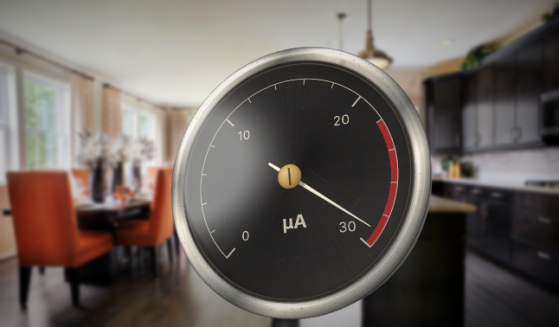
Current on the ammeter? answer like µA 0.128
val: µA 29
